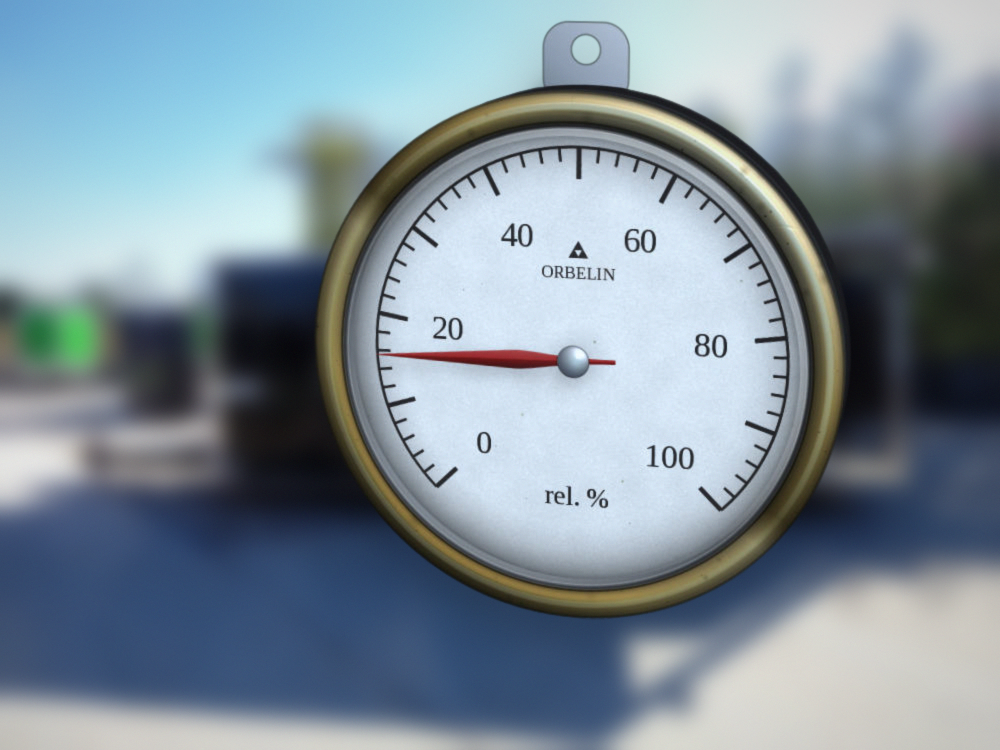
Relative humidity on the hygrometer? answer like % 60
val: % 16
